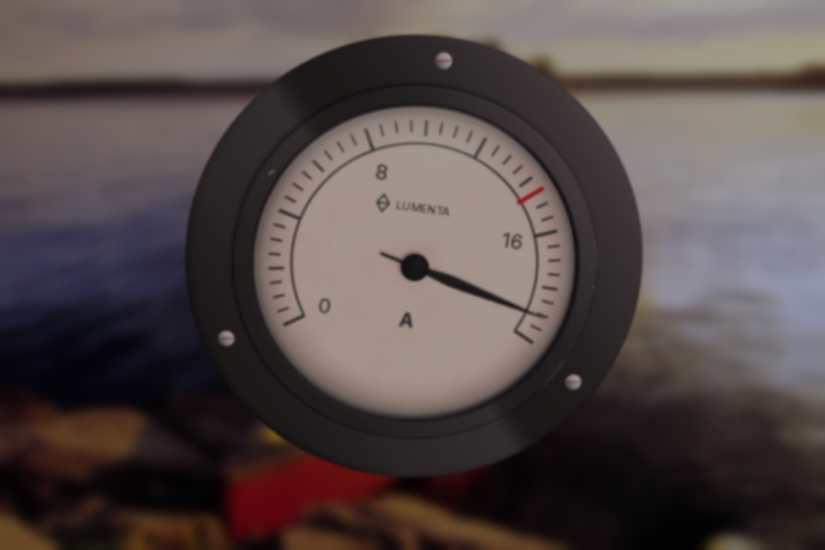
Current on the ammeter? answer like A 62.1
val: A 19
